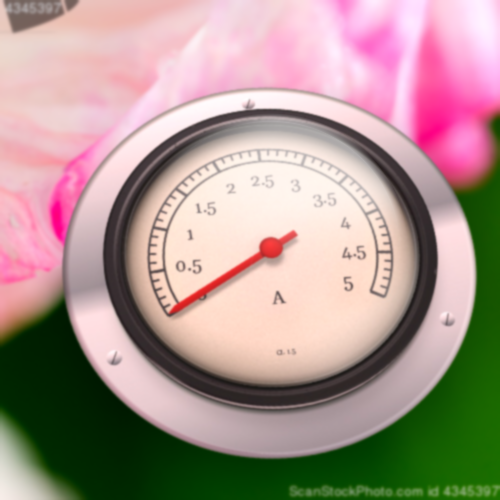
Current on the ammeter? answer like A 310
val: A 0
